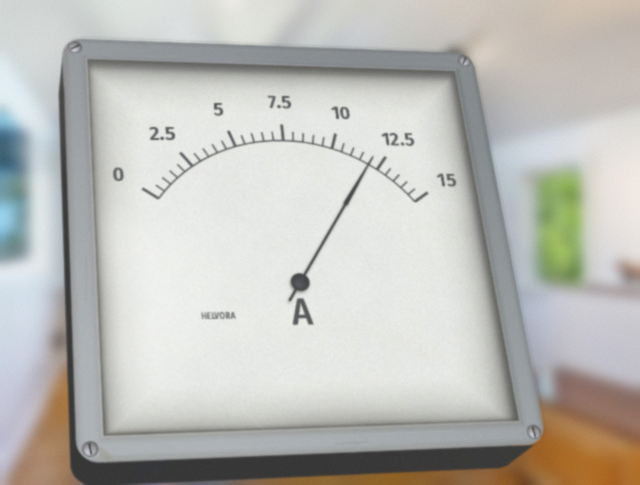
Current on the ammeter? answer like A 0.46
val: A 12
